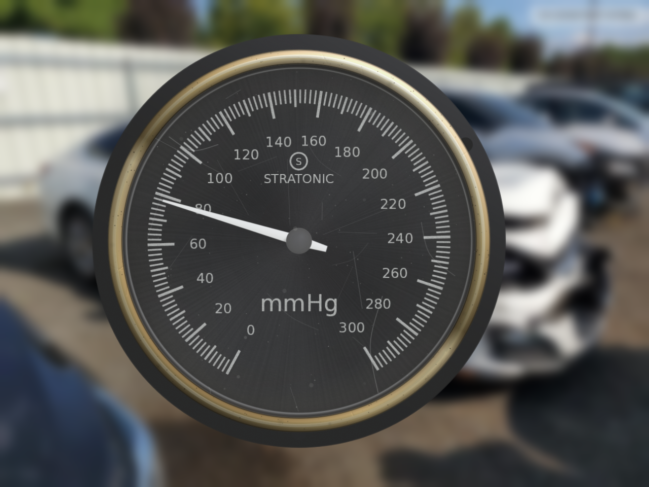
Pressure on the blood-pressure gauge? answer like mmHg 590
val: mmHg 78
